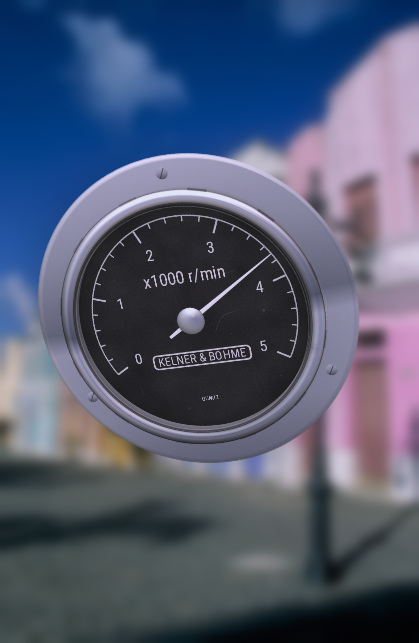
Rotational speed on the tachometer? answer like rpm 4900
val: rpm 3700
